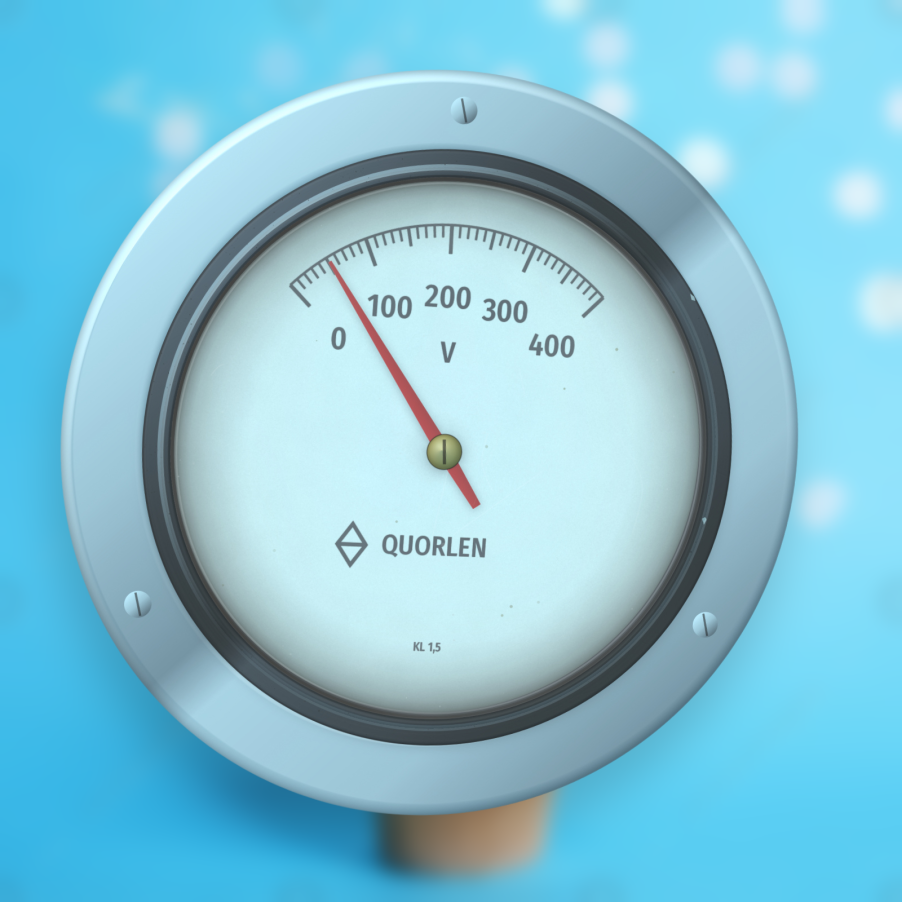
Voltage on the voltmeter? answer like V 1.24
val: V 50
